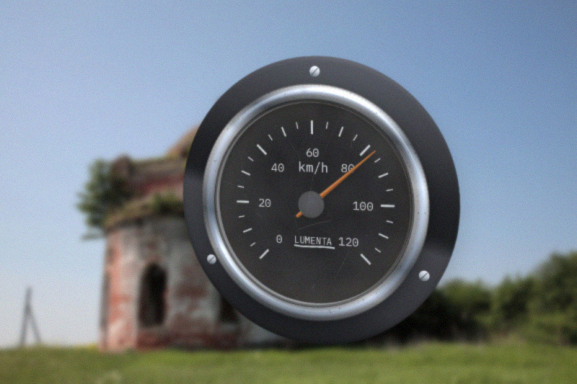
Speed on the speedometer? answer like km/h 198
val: km/h 82.5
